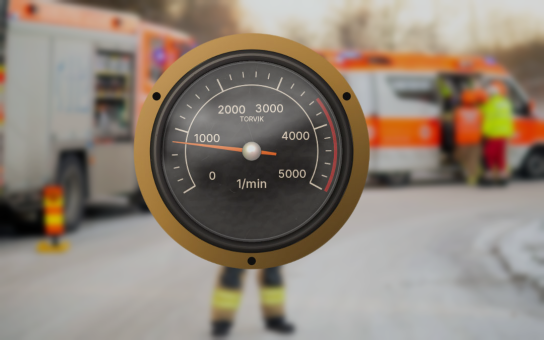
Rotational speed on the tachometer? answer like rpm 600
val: rpm 800
